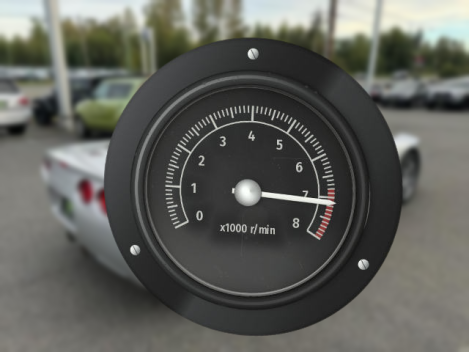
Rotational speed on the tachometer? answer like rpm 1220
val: rpm 7100
